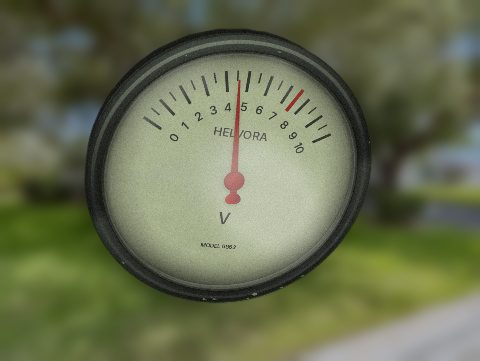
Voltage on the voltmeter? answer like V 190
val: V 4.5
